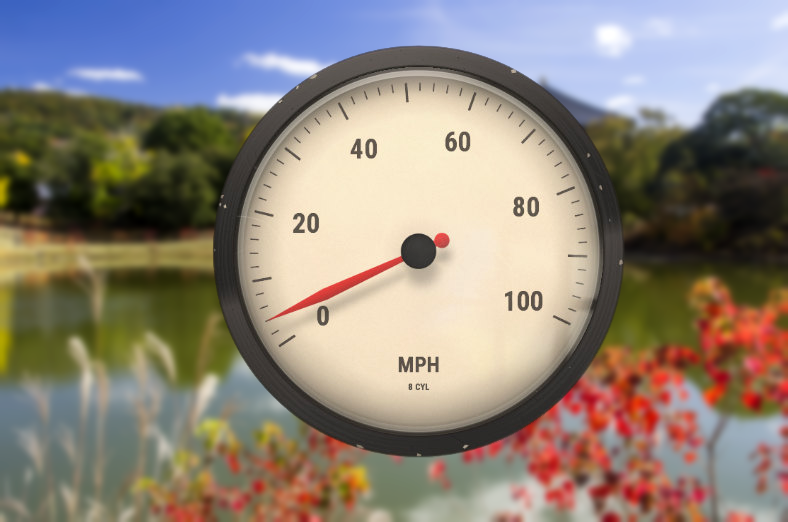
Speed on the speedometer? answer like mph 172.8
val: mph 4
